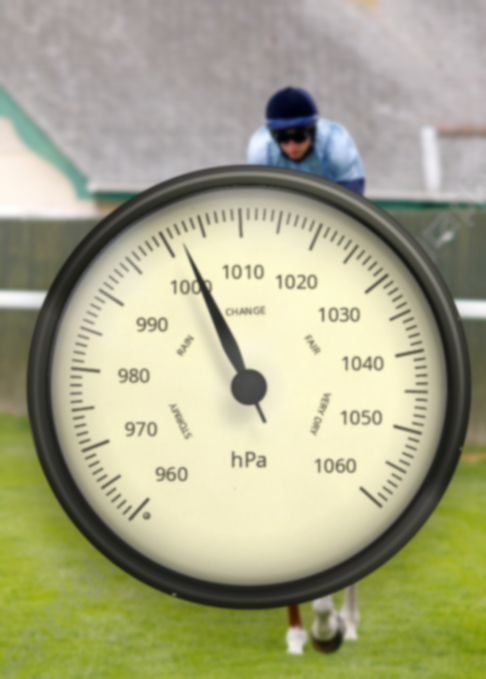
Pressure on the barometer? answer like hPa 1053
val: hPa 1002
